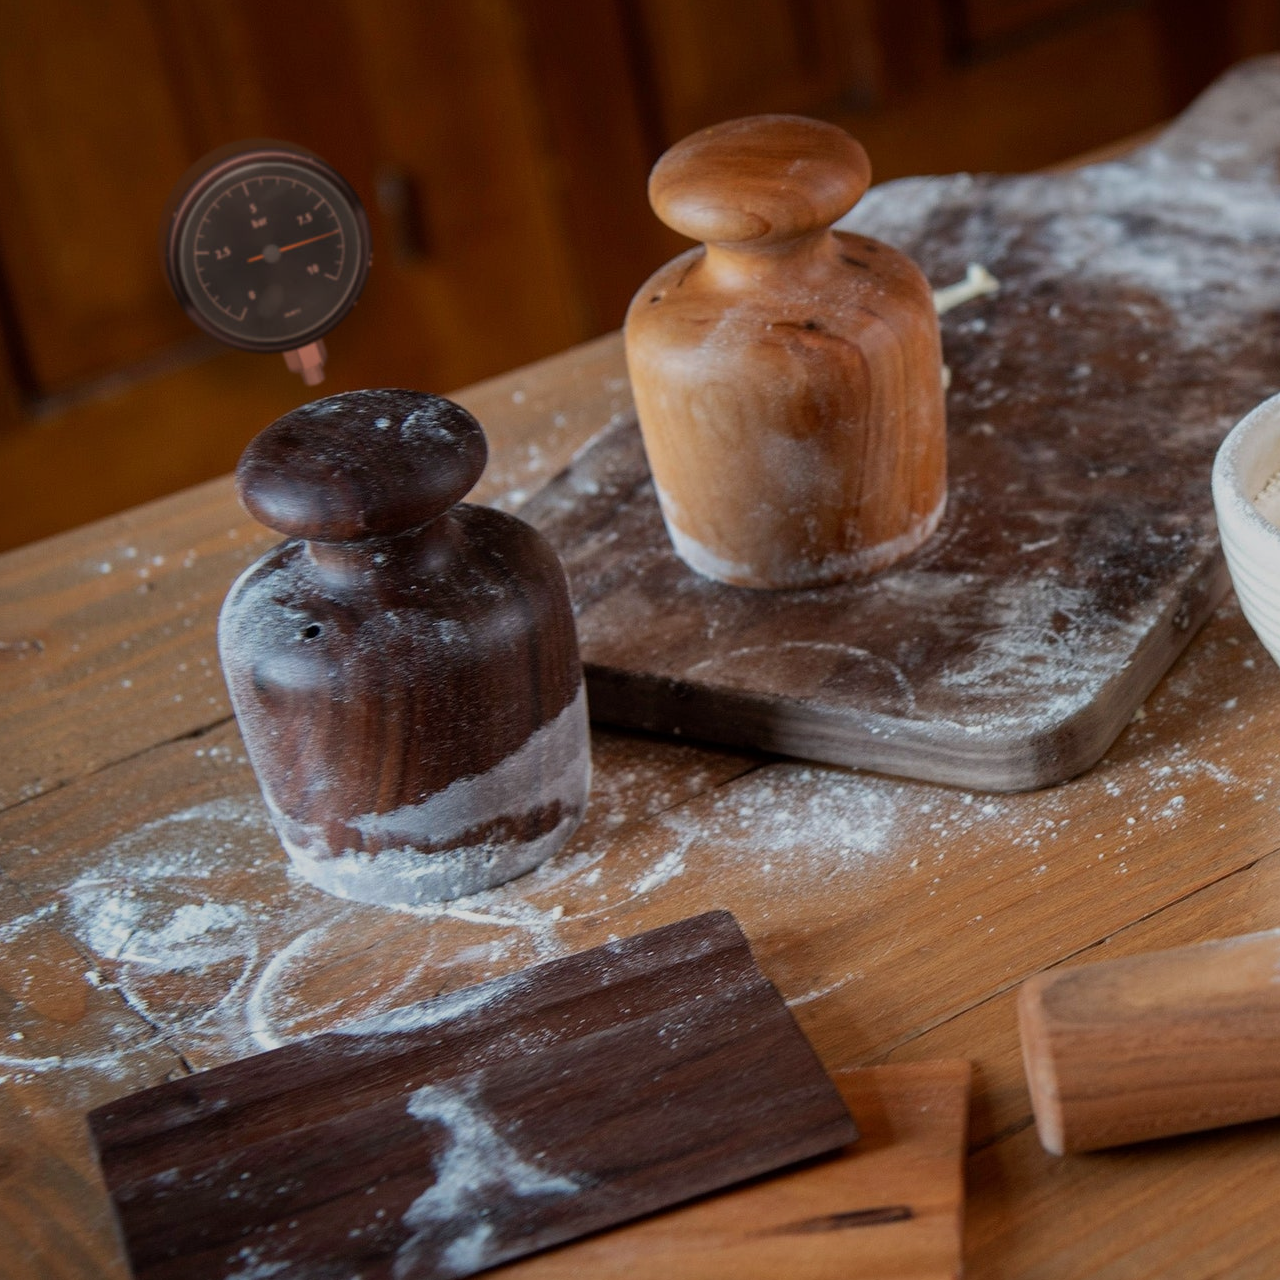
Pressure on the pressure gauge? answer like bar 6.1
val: bar 8.5
